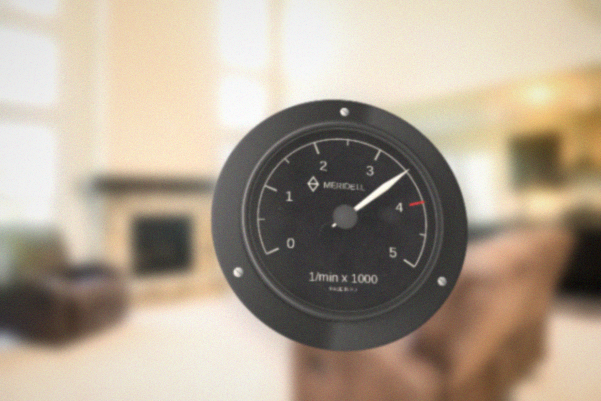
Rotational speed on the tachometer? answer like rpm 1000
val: rpm 3500
